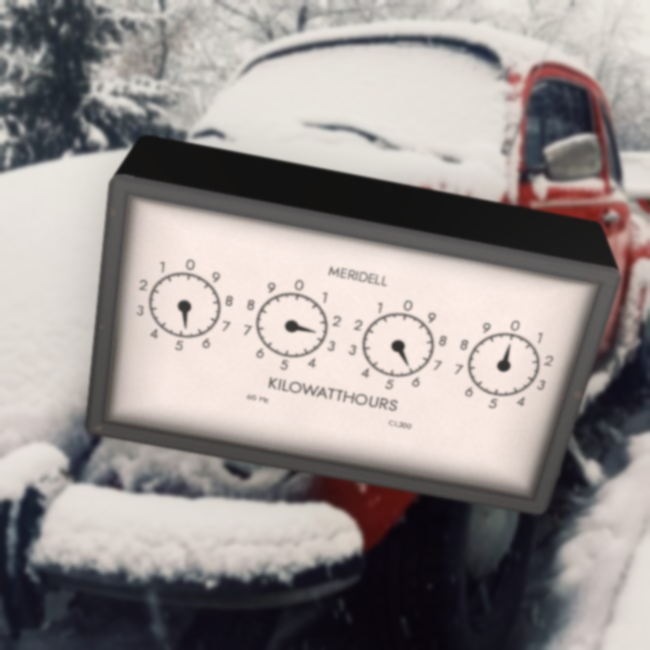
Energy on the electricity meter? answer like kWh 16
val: kWh 5260
